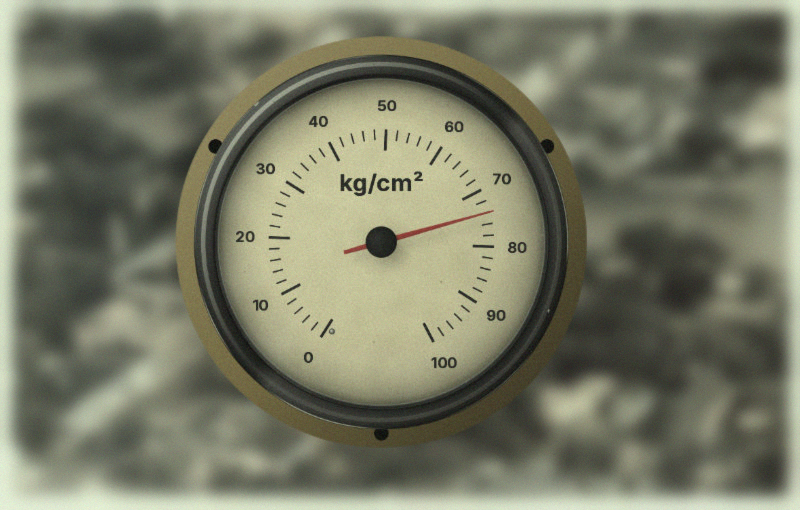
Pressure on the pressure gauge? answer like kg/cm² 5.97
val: kg/cm² 74
